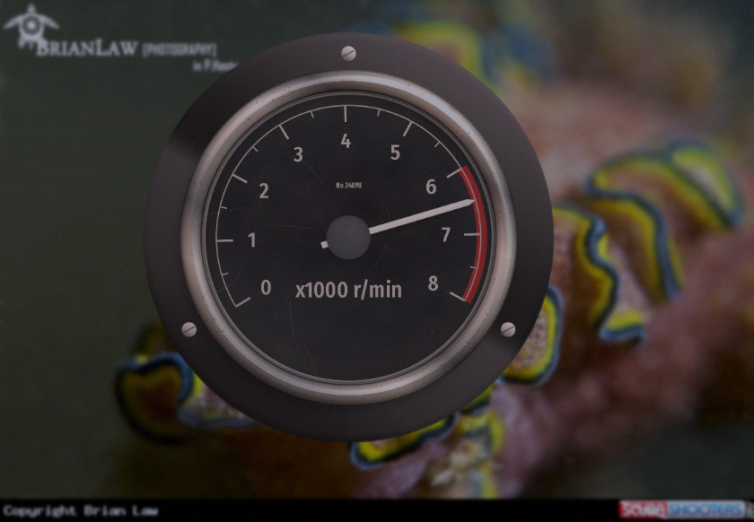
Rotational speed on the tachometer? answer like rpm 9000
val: rpm 6500
